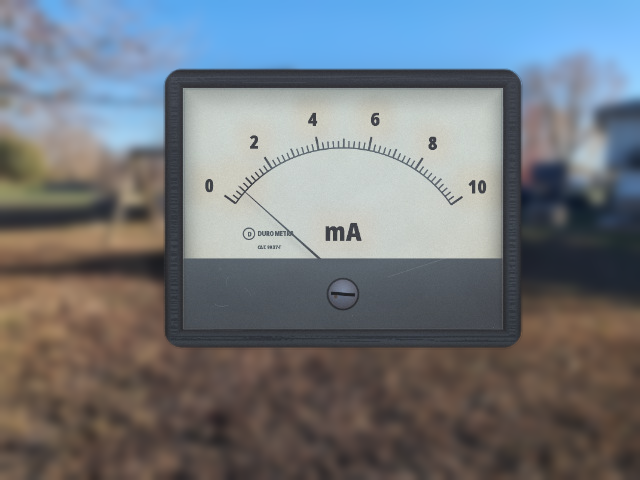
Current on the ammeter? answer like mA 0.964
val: mA 0.6
